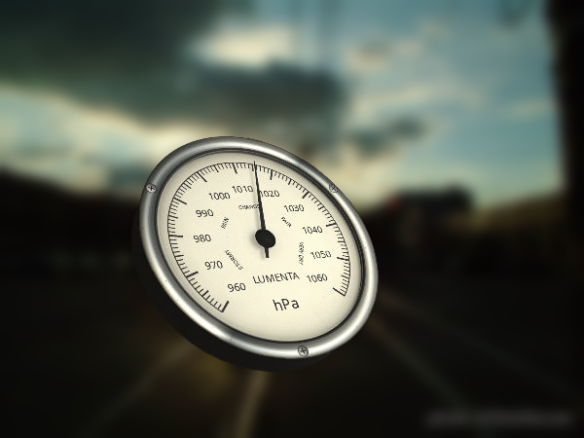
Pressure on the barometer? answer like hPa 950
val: hPa 1015
